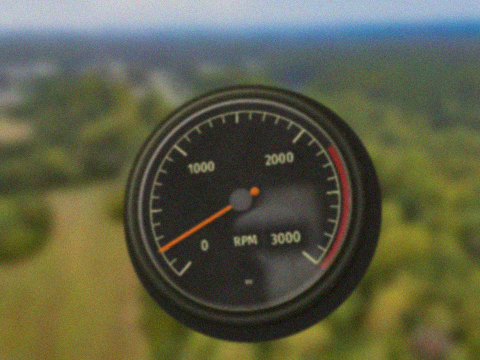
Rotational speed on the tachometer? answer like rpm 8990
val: rpm 200
